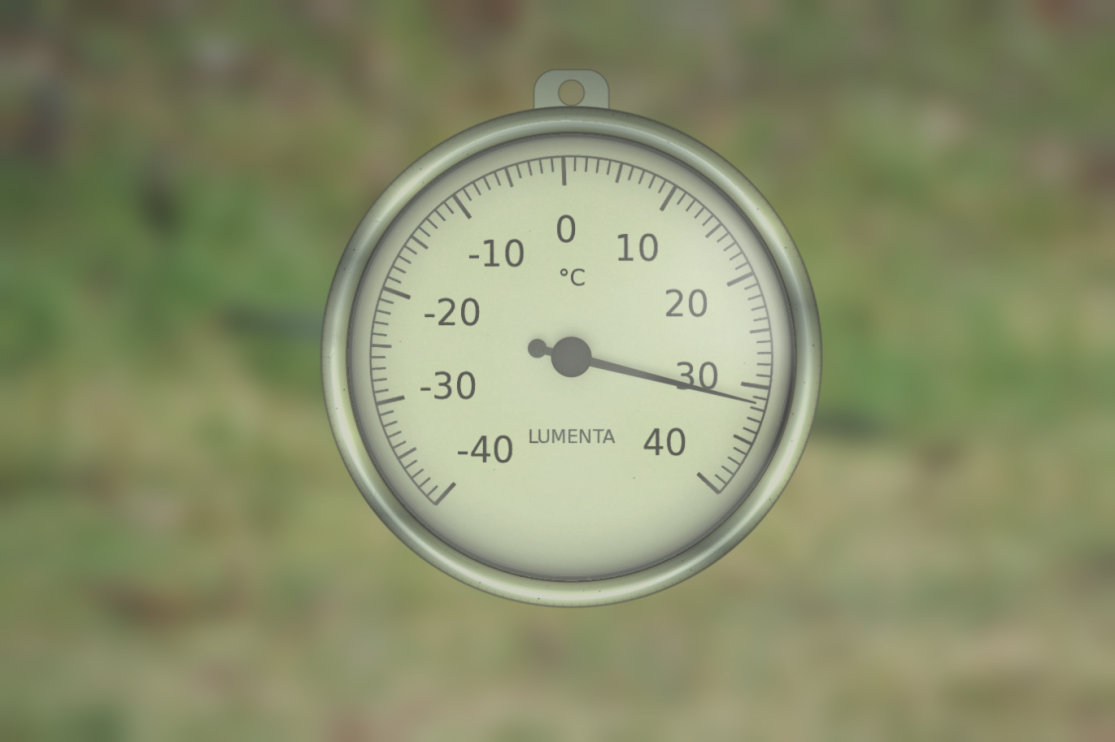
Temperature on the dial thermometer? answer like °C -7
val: °C 31.5
